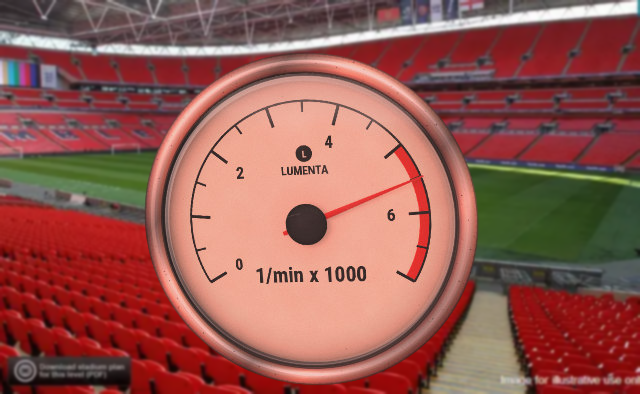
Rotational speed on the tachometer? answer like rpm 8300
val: rpm 5500
